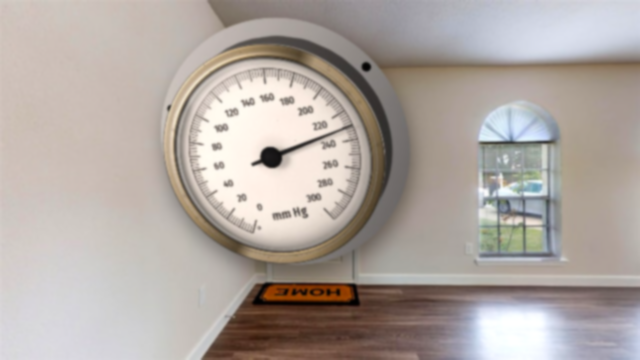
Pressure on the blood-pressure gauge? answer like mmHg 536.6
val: mmHg 230
